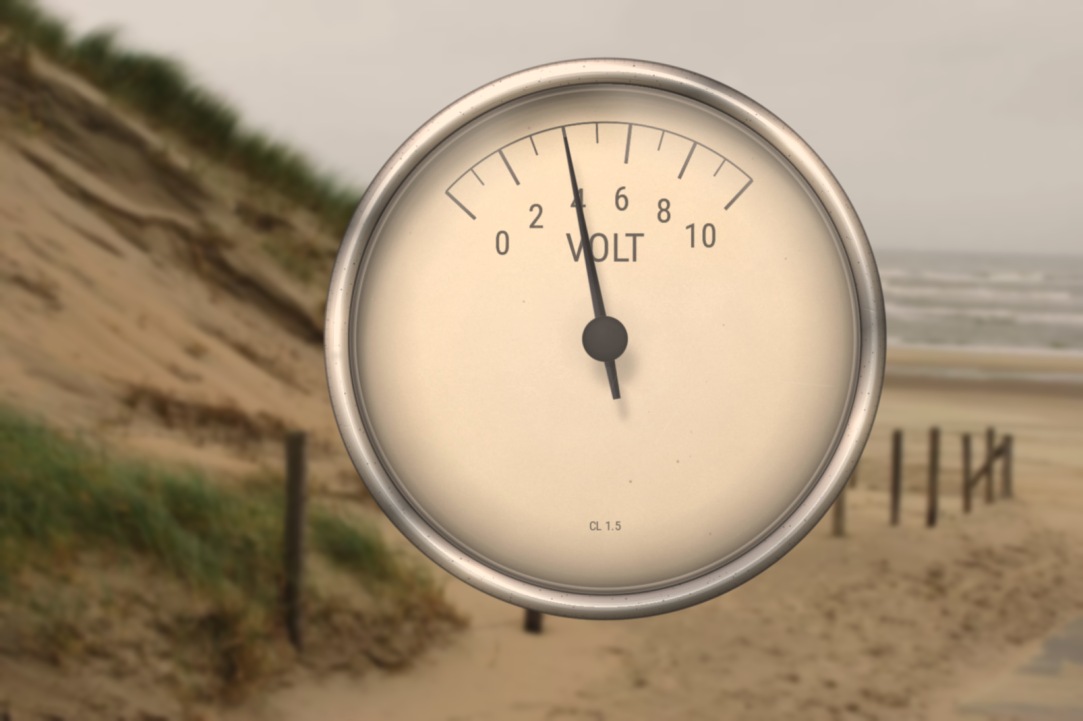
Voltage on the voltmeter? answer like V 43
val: V 4
